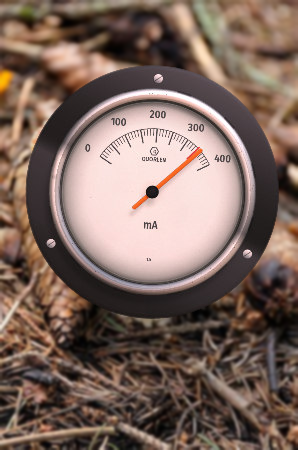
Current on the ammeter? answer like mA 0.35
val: mA 350
